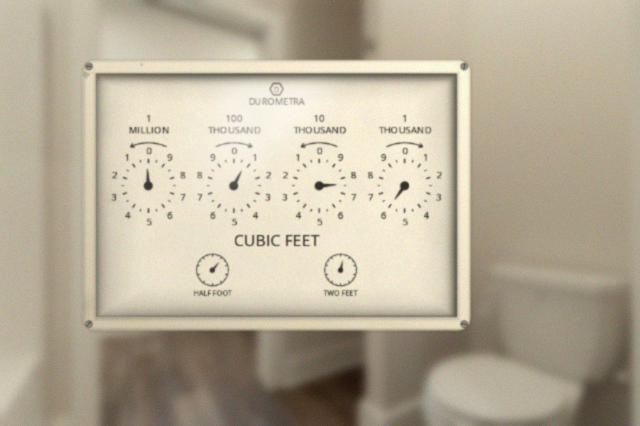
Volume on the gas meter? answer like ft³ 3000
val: ft³ 7600
